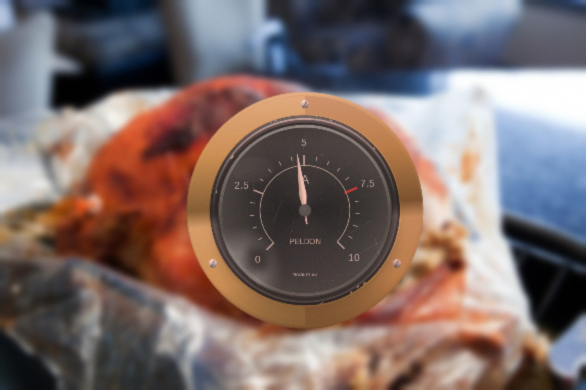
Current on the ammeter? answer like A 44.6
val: A 4.75
